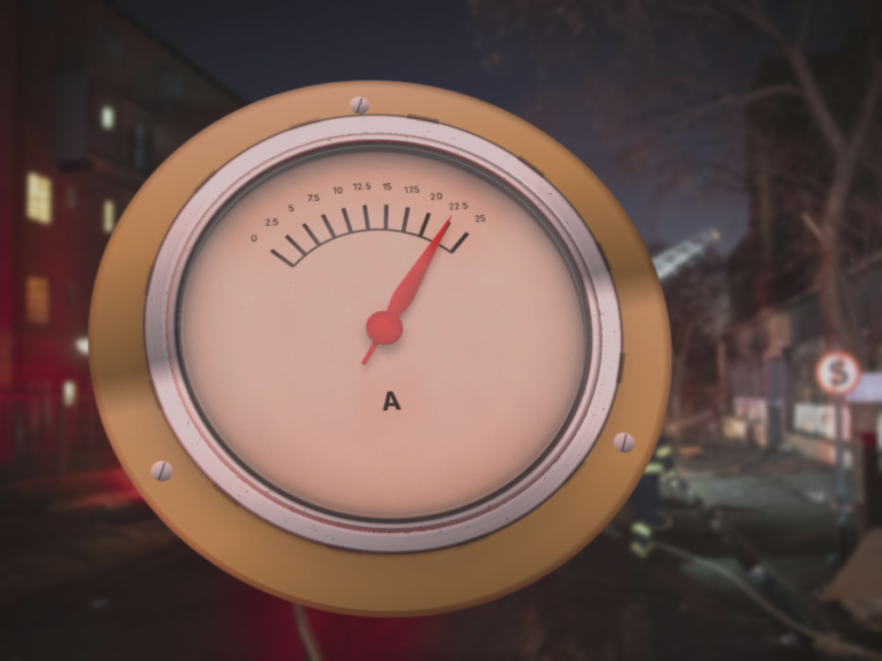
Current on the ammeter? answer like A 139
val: A 22.5
